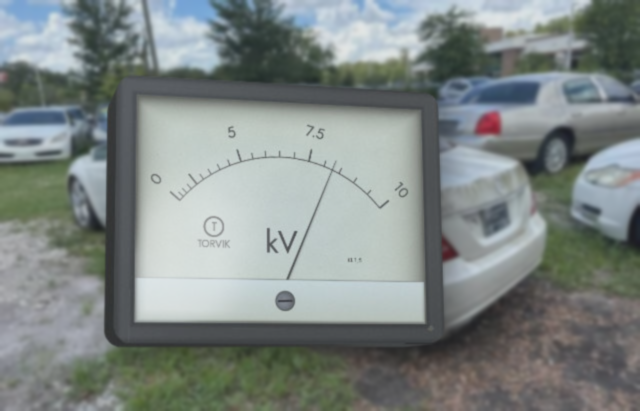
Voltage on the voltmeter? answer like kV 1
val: kV 8.25
